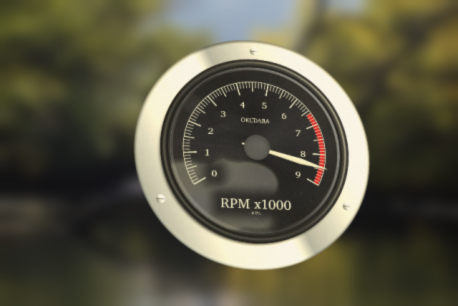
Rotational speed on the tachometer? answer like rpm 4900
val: rpm 8500
